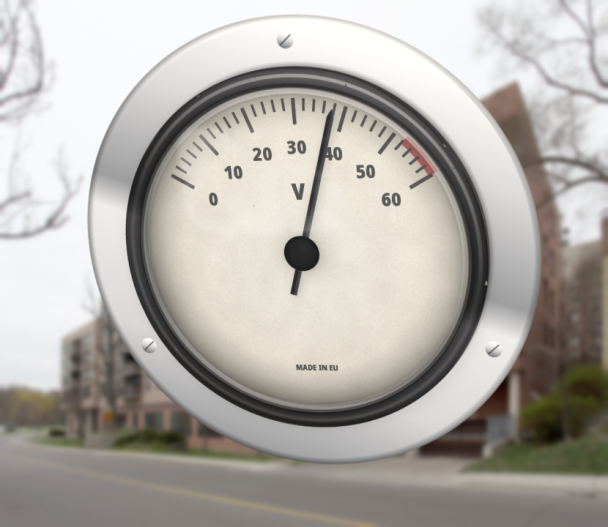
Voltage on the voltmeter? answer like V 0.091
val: V 38
